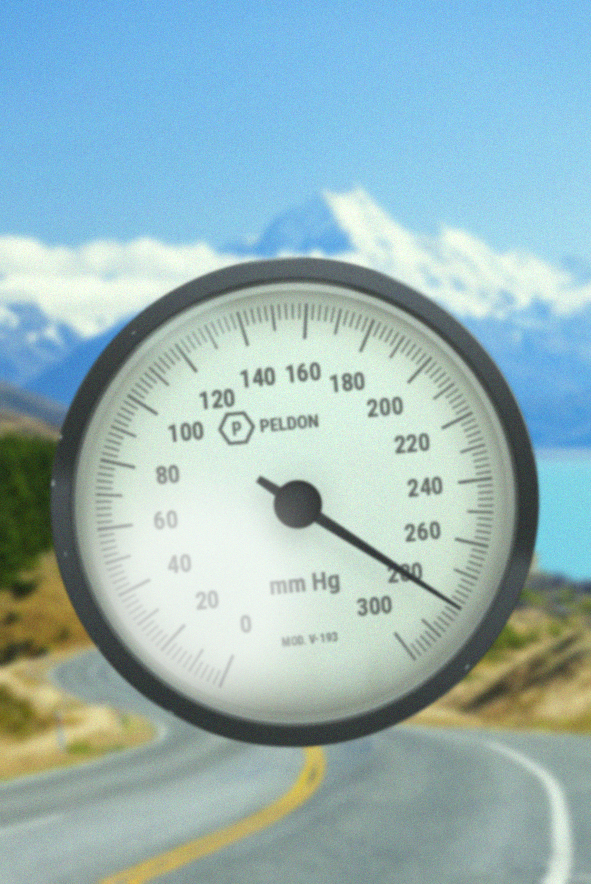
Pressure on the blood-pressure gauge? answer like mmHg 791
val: mmHg 280
